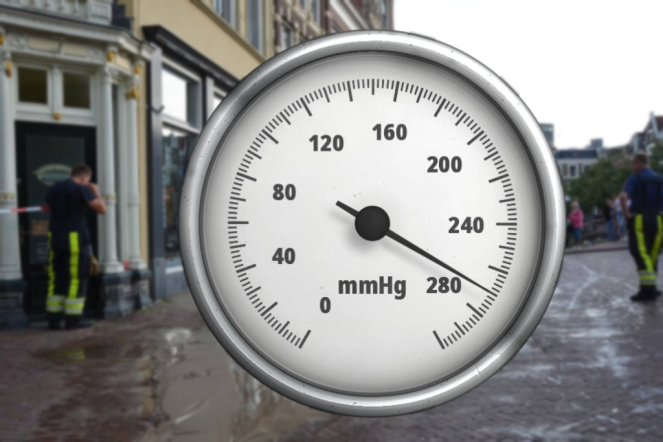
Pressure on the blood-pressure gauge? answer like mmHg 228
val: mmHg 270
